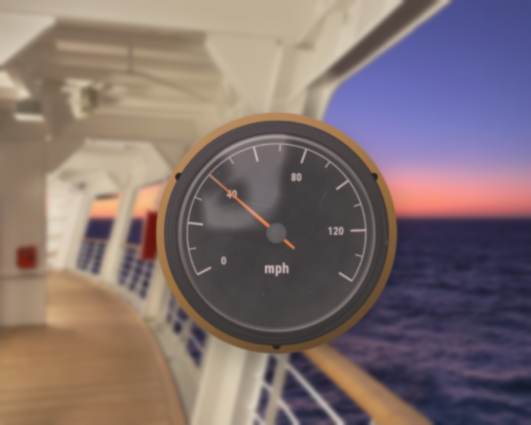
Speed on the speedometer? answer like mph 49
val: mph 40
